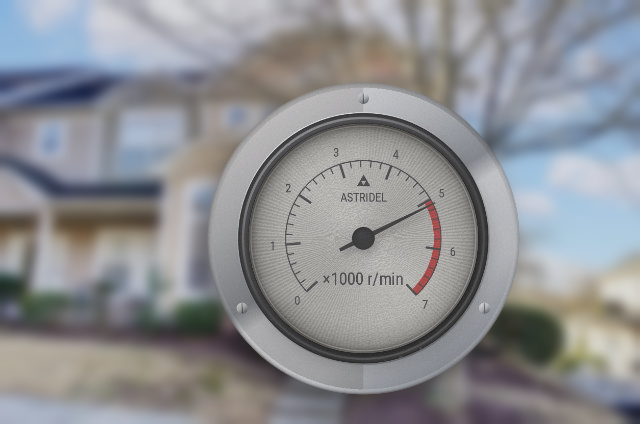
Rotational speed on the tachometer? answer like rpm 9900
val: rpm 5100
